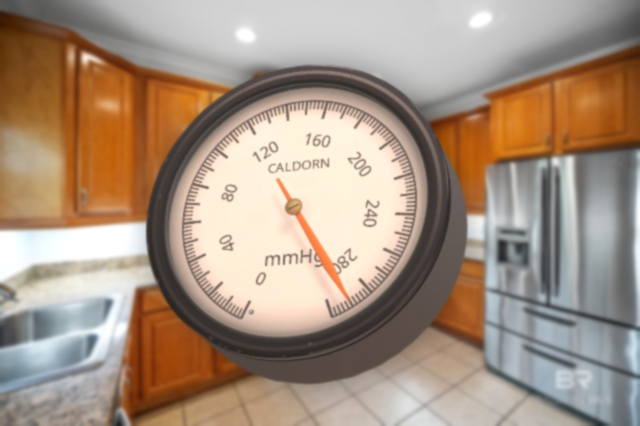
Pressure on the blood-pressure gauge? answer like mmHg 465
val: mmHg 290
